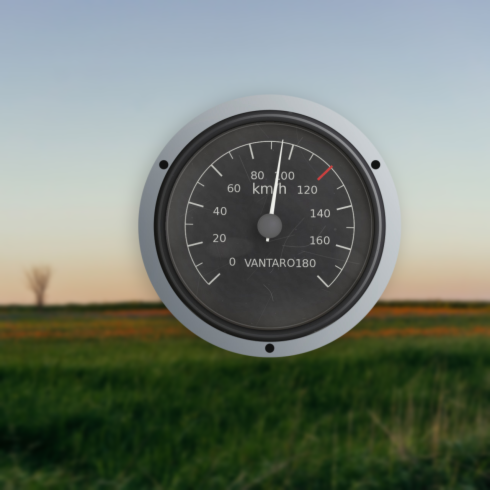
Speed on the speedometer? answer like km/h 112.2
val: km/h 95
